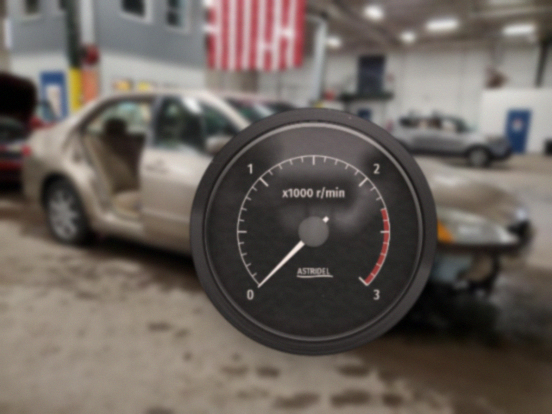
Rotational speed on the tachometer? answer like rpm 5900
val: rpm 0
